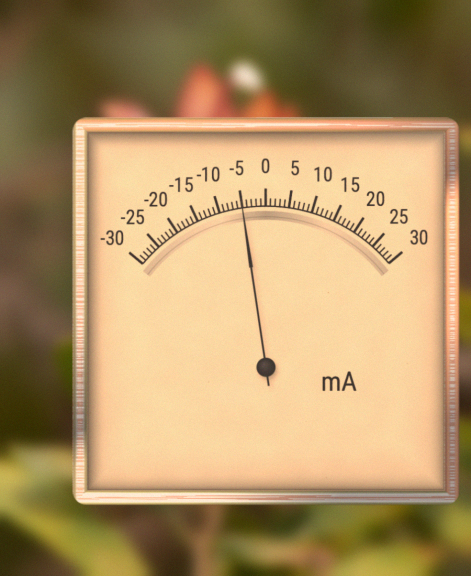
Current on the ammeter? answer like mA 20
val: mA -5
